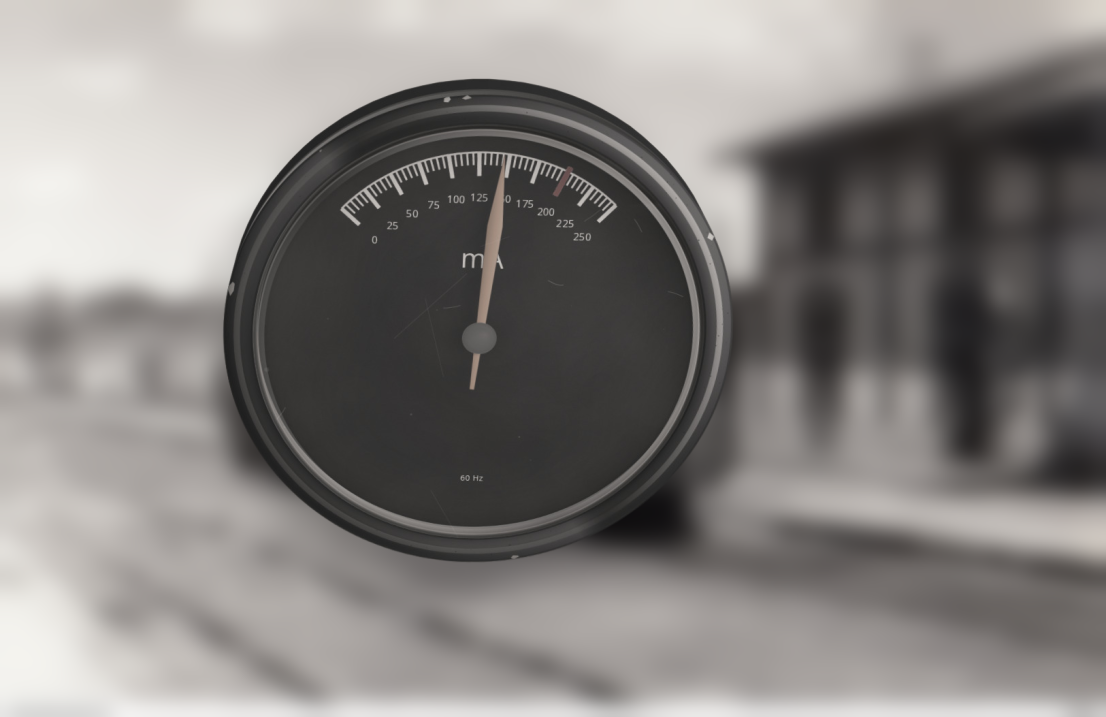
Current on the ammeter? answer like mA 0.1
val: mA 145
